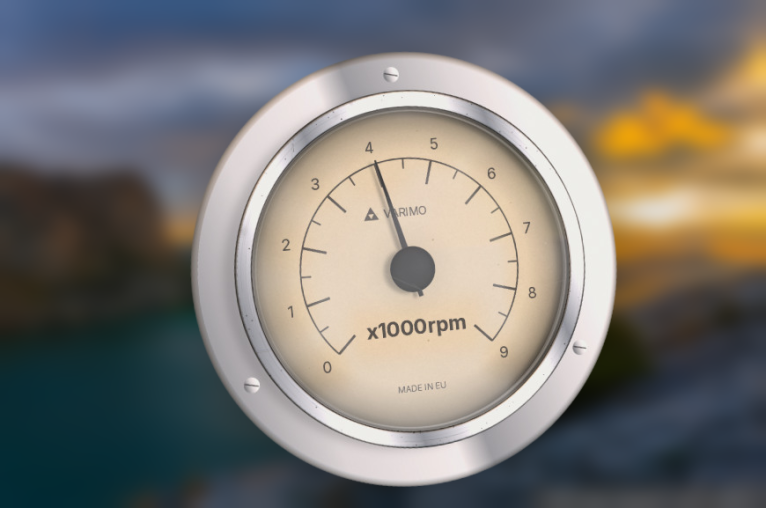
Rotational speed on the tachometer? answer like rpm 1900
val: rpm 4000
